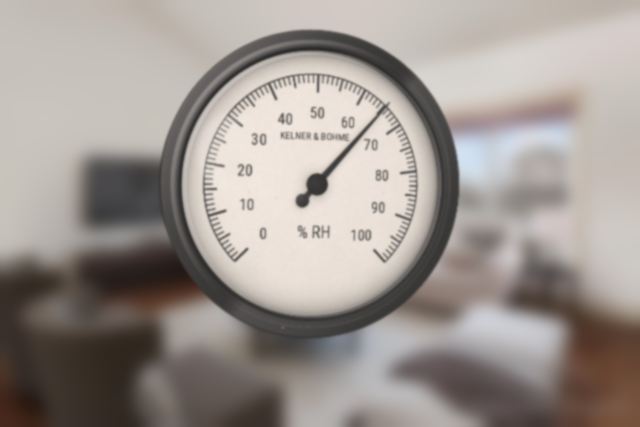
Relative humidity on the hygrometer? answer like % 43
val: % 65
